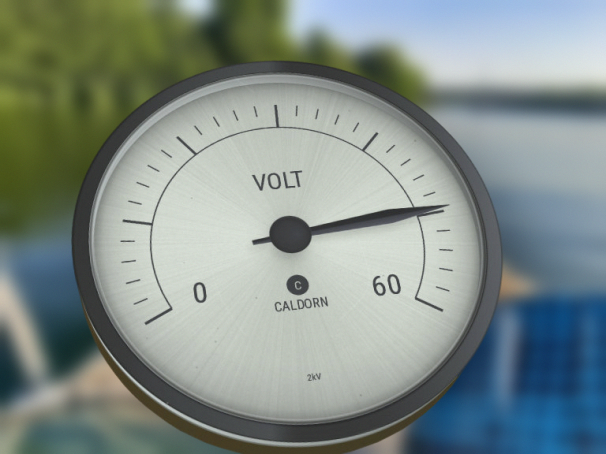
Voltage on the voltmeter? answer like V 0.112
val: V 50
